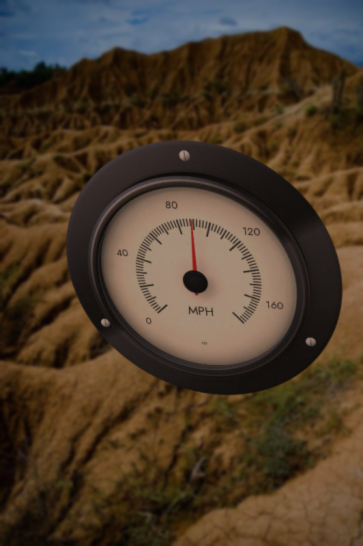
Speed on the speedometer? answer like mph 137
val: mph 90
